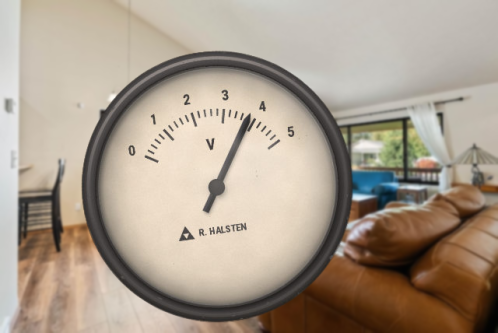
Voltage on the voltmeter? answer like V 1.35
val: V 3.8
